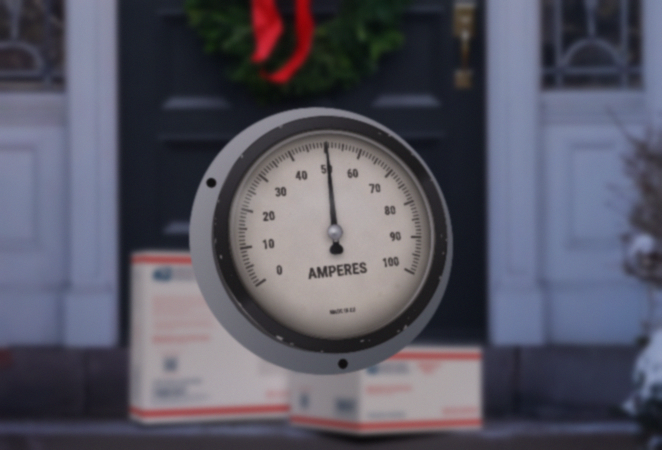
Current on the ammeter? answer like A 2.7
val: A 50
